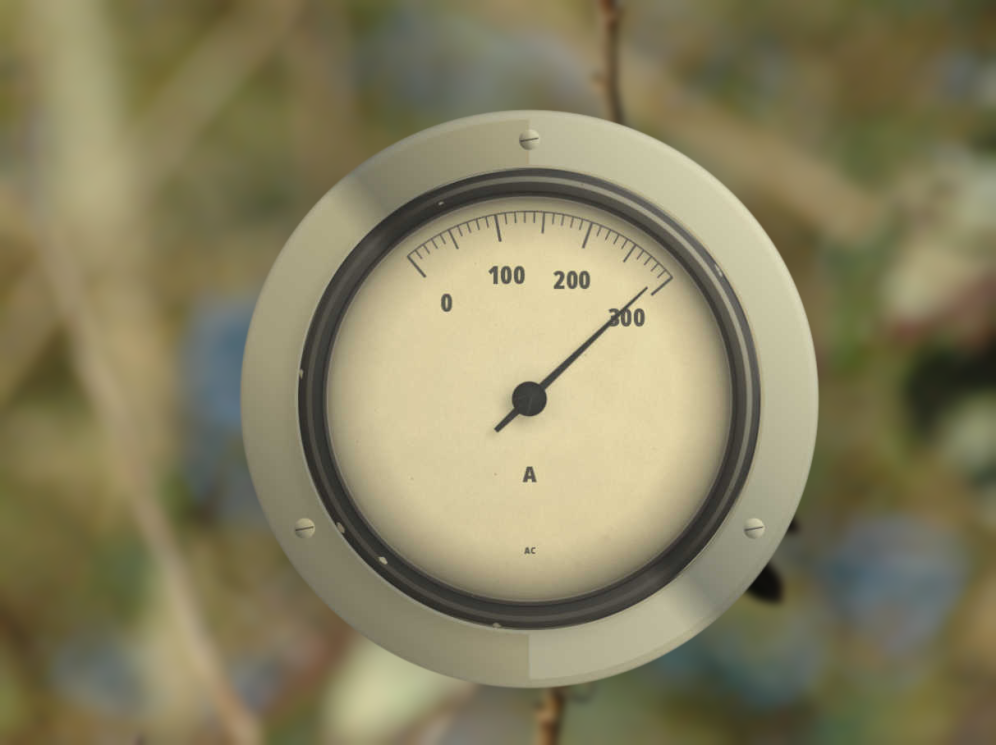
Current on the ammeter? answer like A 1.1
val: A 290
